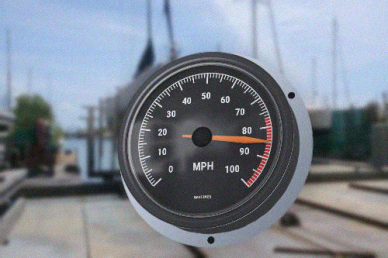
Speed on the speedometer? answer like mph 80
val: mph 85
